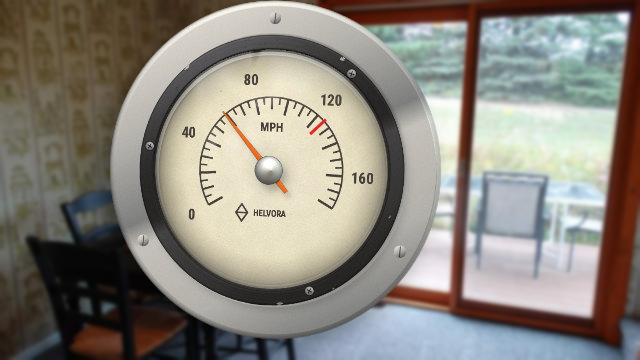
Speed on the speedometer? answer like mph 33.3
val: mph 60
